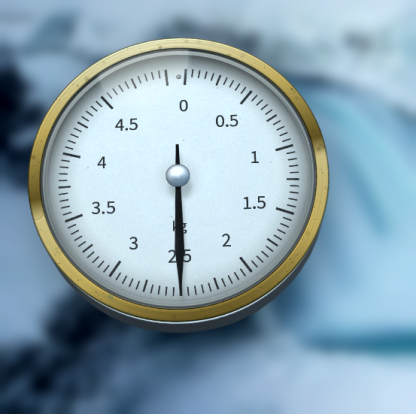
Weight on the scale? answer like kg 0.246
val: kg 2.5
